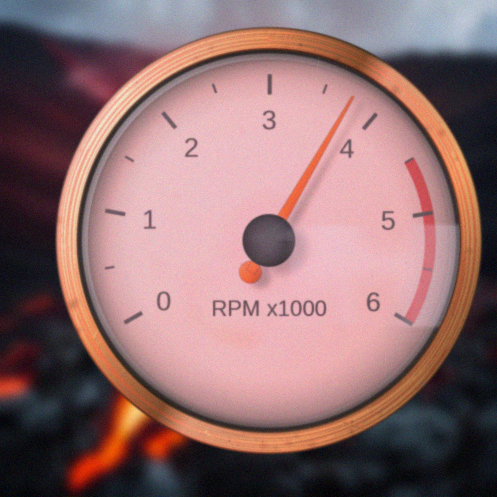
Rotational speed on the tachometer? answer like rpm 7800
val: rpm 3750
